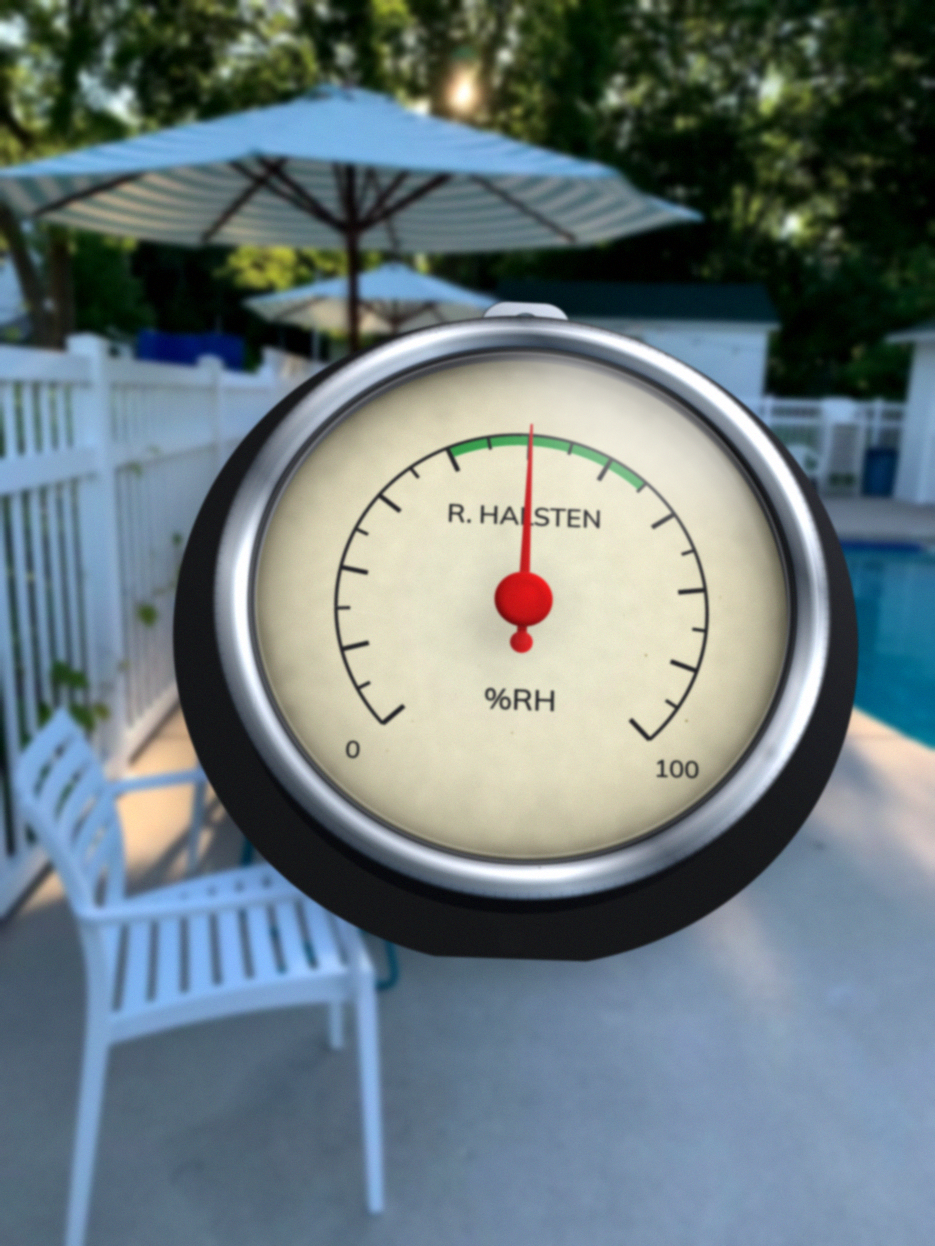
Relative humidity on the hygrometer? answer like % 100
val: % 50
